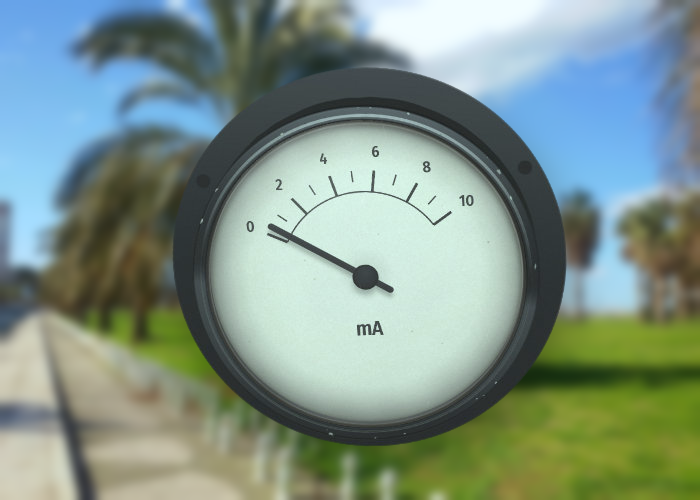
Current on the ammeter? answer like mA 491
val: mA 0.5
